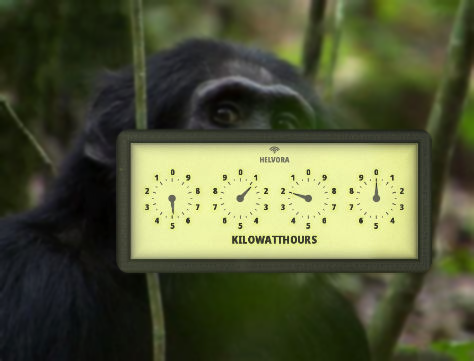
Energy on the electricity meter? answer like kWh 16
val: kWh 5120
